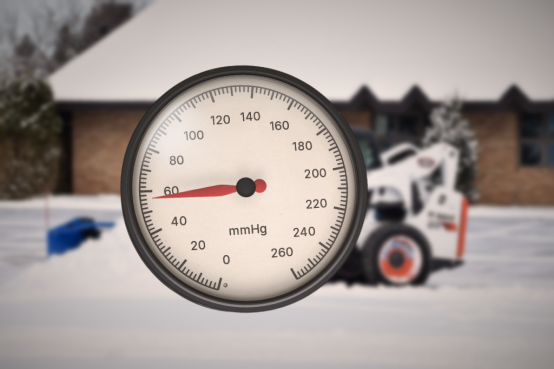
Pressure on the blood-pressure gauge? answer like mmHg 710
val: mmHg 56
